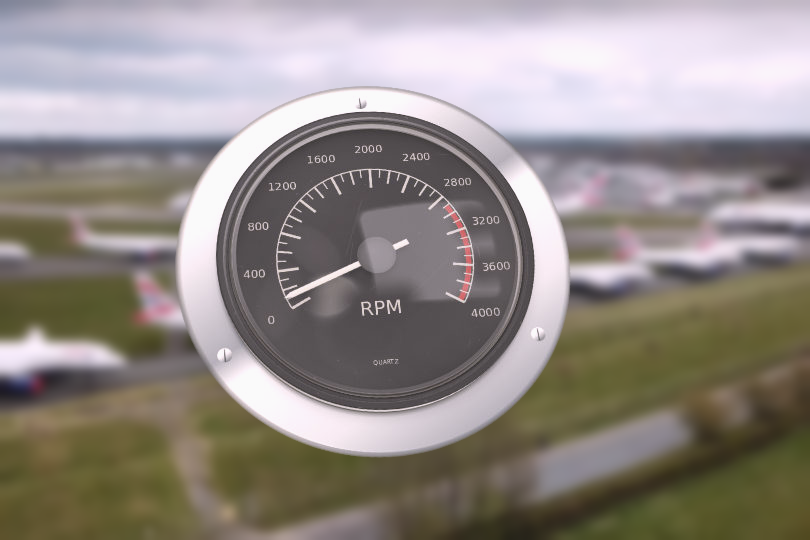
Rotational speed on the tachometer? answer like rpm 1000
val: rpm 100
